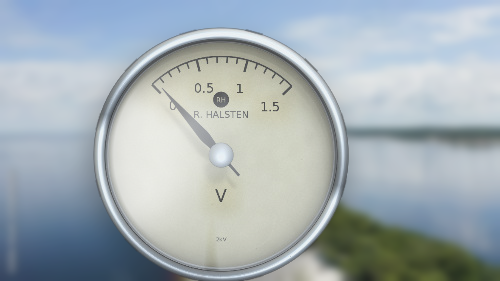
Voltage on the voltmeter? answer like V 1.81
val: V 0.05
